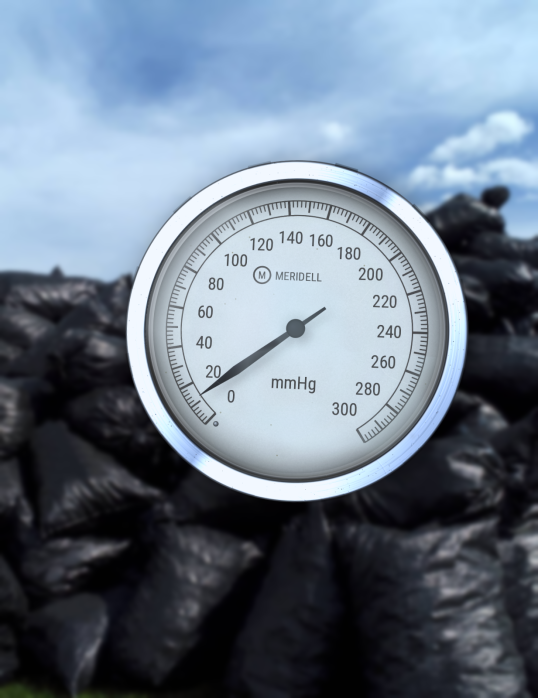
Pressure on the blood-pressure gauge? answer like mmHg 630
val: mmHg 12
